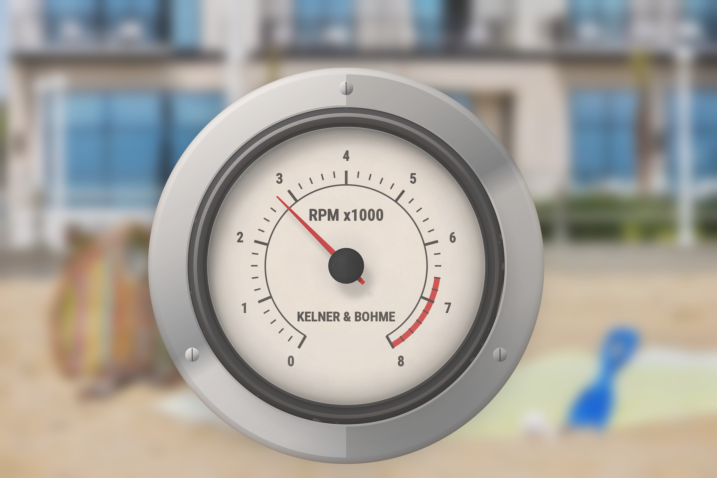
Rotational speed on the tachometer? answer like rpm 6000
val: rpm 2800
